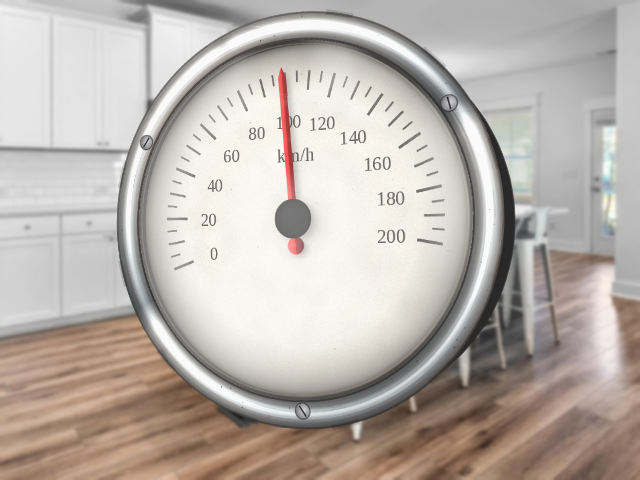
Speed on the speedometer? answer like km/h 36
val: km/h 100
